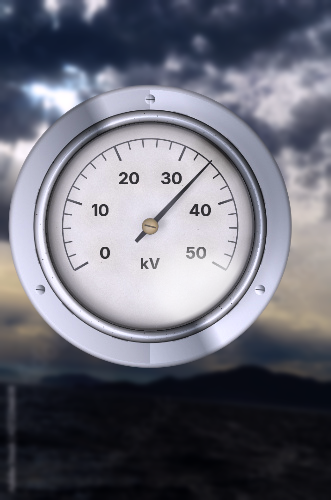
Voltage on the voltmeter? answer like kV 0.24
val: kV 34
